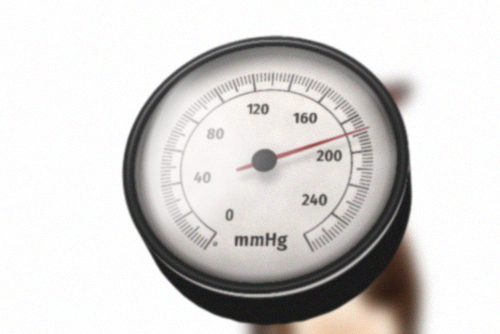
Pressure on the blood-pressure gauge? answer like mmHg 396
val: mmHg 190
